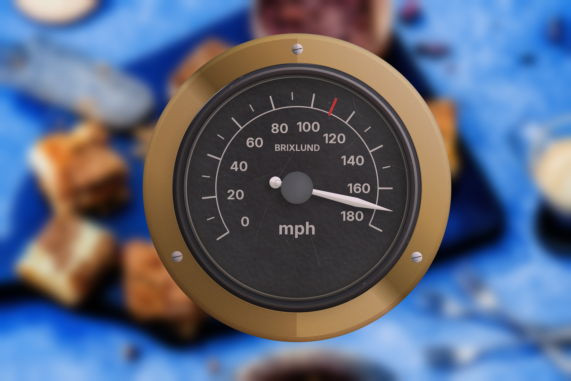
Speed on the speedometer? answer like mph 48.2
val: mph 170
